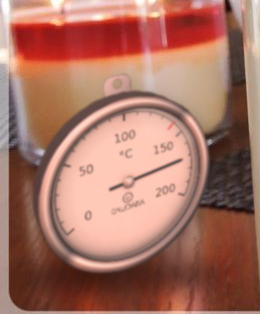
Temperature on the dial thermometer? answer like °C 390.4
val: °C 170
